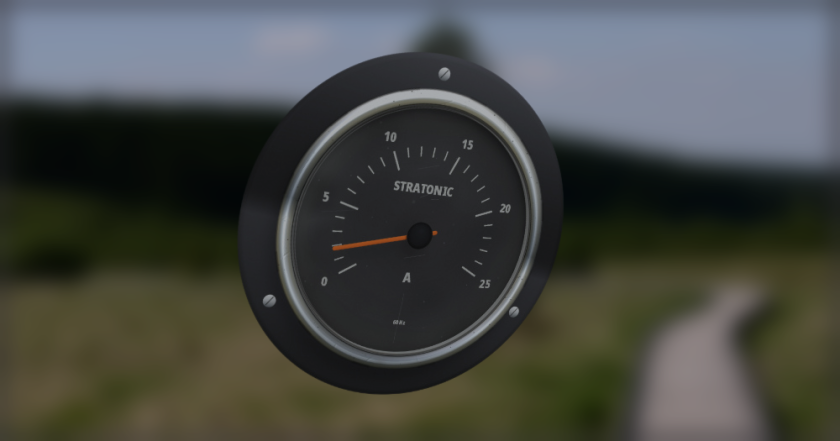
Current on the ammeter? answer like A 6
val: A 2
